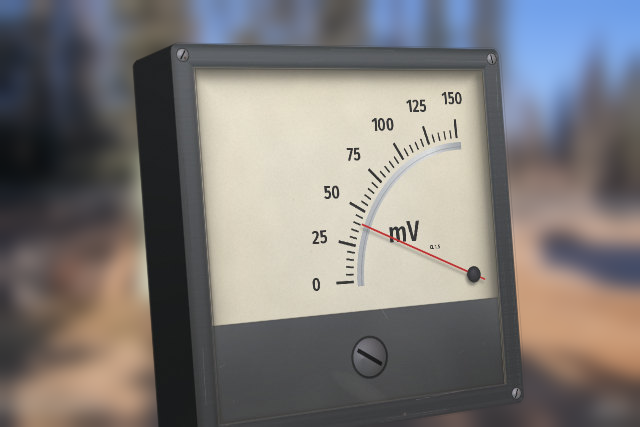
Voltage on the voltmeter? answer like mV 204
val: mV 40
